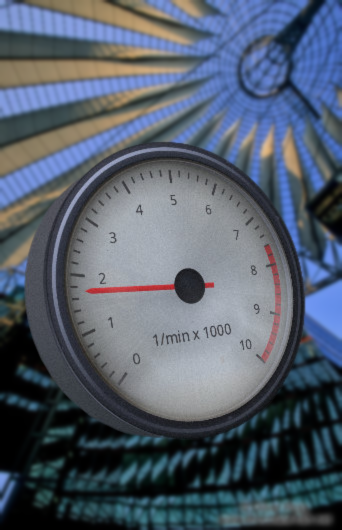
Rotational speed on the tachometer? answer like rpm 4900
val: rpm 1700
